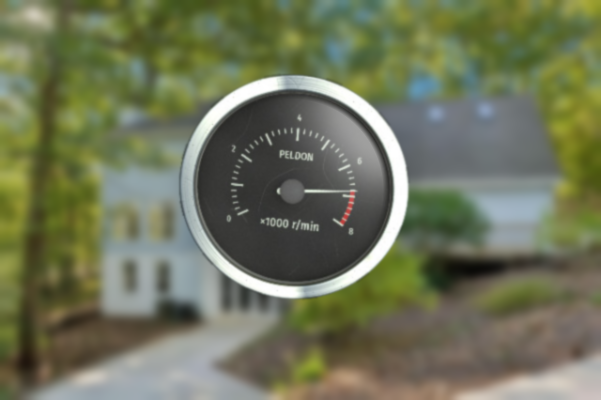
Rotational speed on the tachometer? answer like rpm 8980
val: rpm 6800
